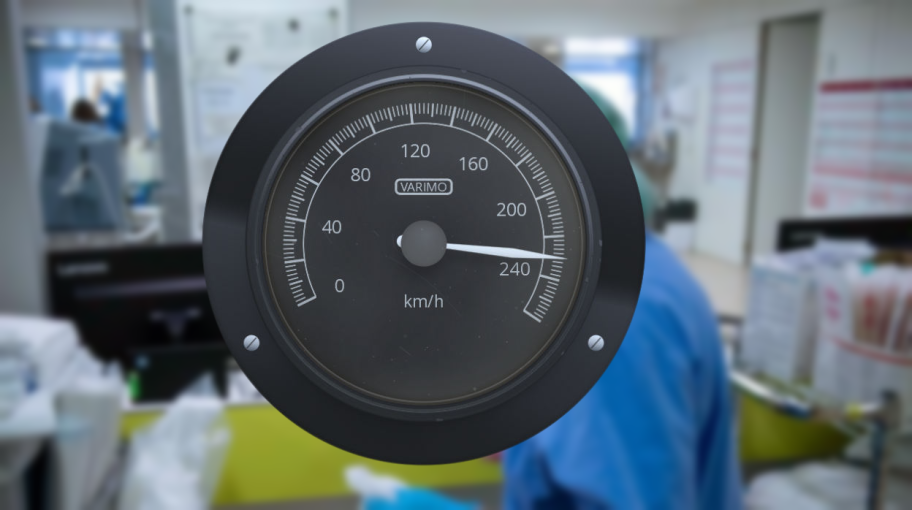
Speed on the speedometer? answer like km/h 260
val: km/h 230
